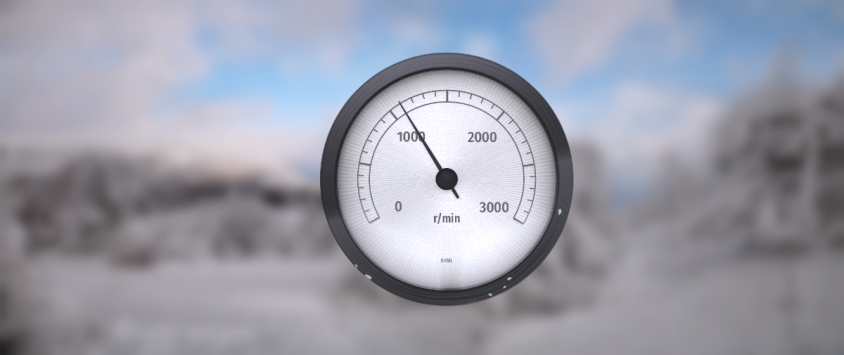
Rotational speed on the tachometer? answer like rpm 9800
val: rpm 1100
